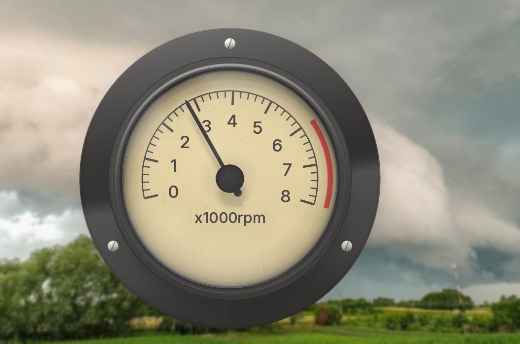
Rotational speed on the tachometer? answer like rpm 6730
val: rpm 2800
